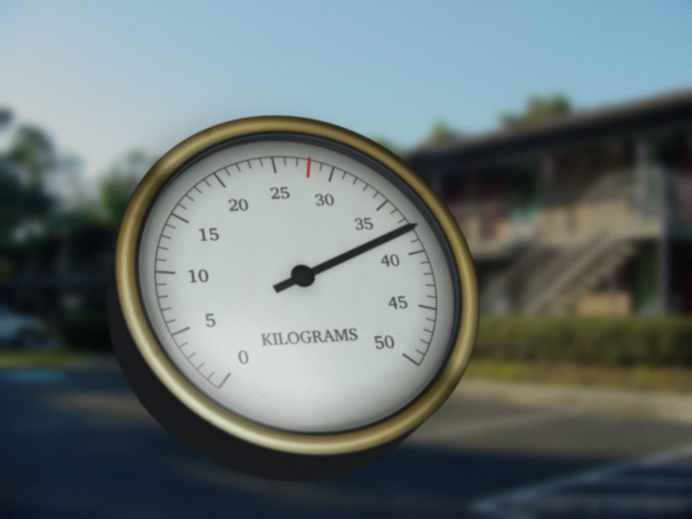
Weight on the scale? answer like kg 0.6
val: kg 38
